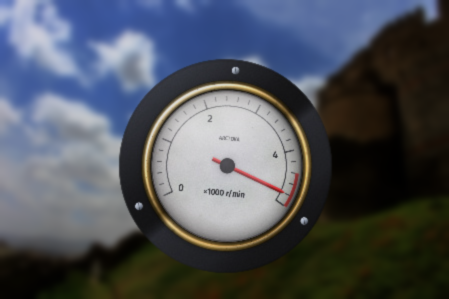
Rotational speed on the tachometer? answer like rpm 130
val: rpm 4800
